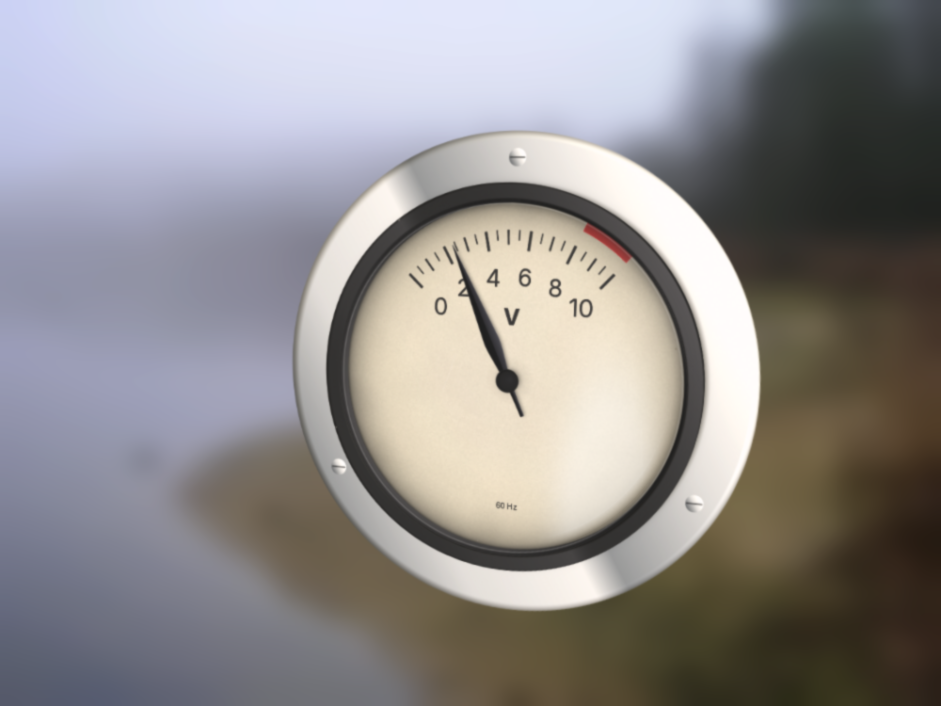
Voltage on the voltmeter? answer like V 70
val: V 2.5
